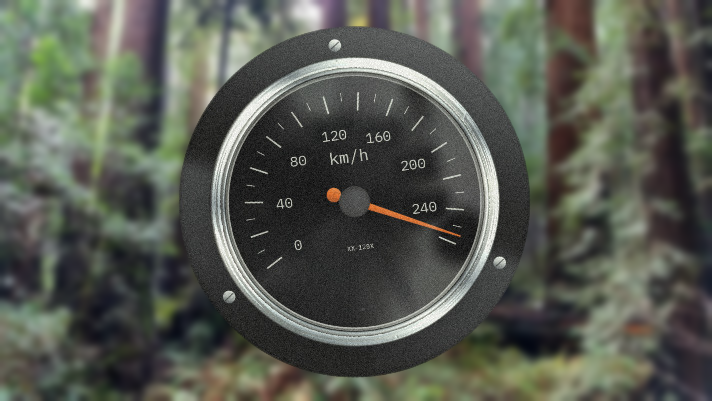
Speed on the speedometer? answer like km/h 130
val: km/h 255
